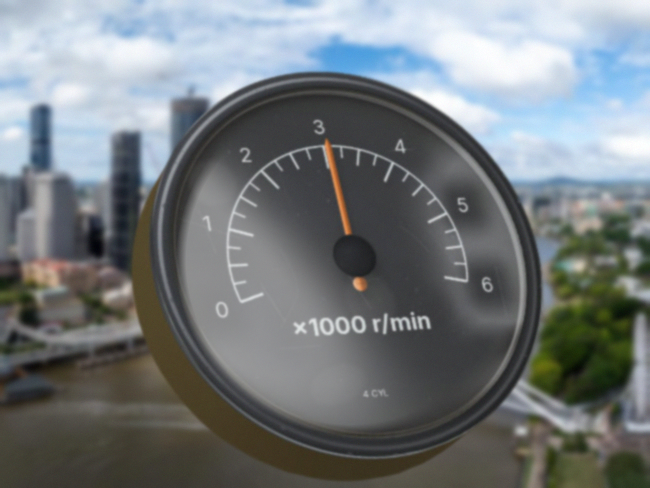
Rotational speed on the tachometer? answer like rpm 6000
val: rpm 3000
